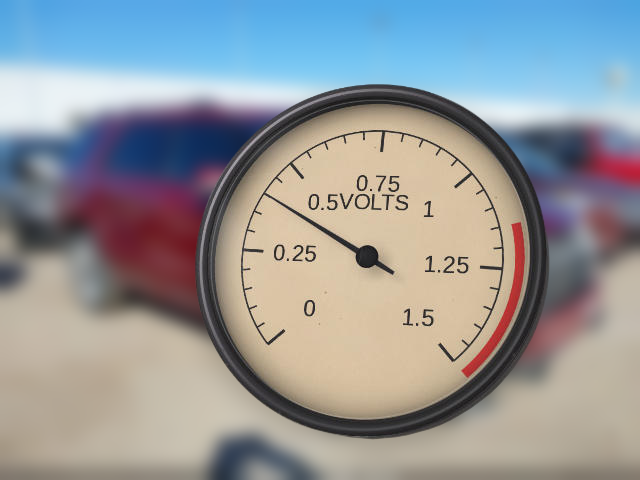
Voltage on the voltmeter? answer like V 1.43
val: V 0.4
